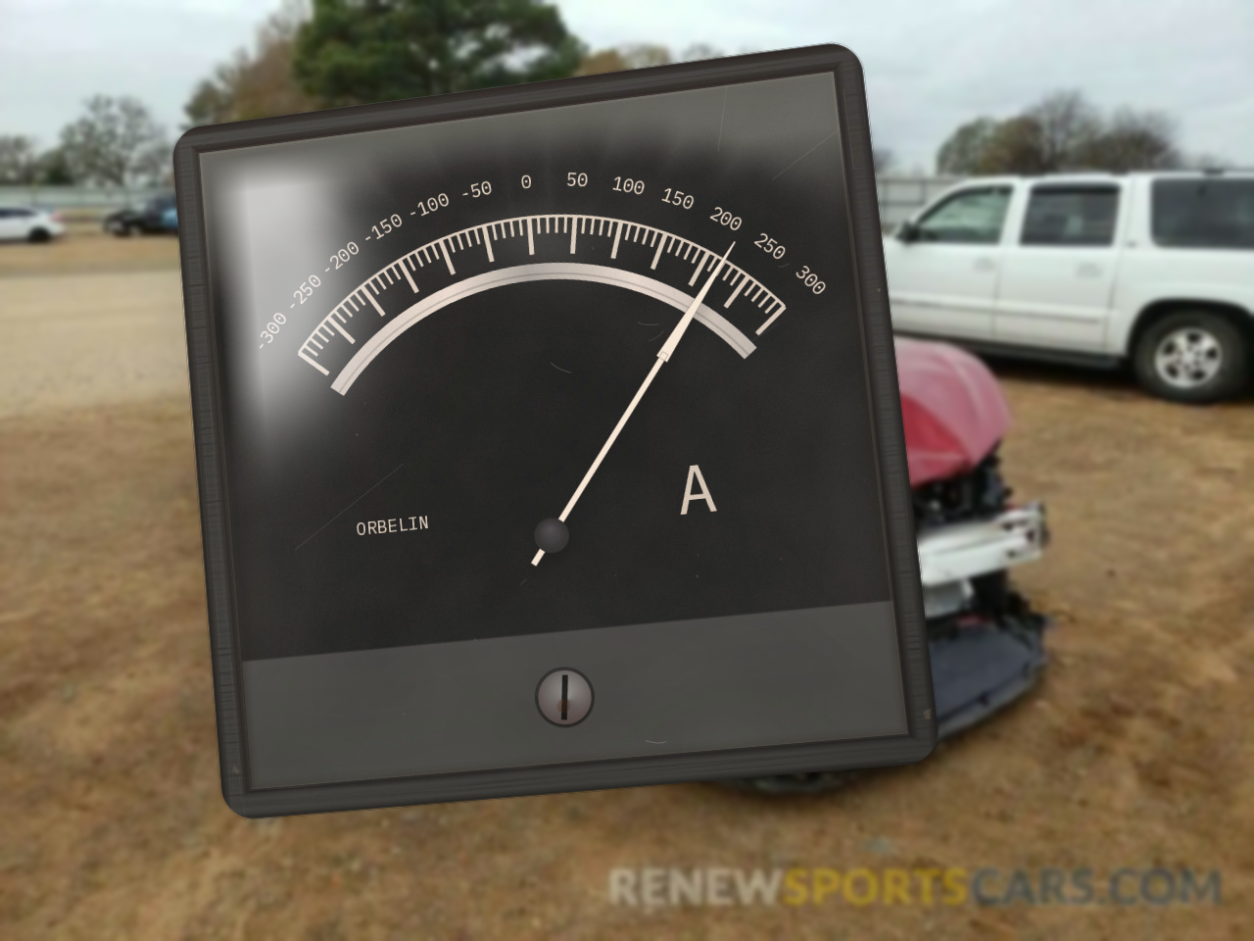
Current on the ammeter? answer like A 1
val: A 220
